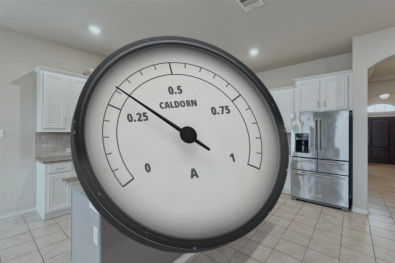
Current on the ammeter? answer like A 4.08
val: A 0.3
